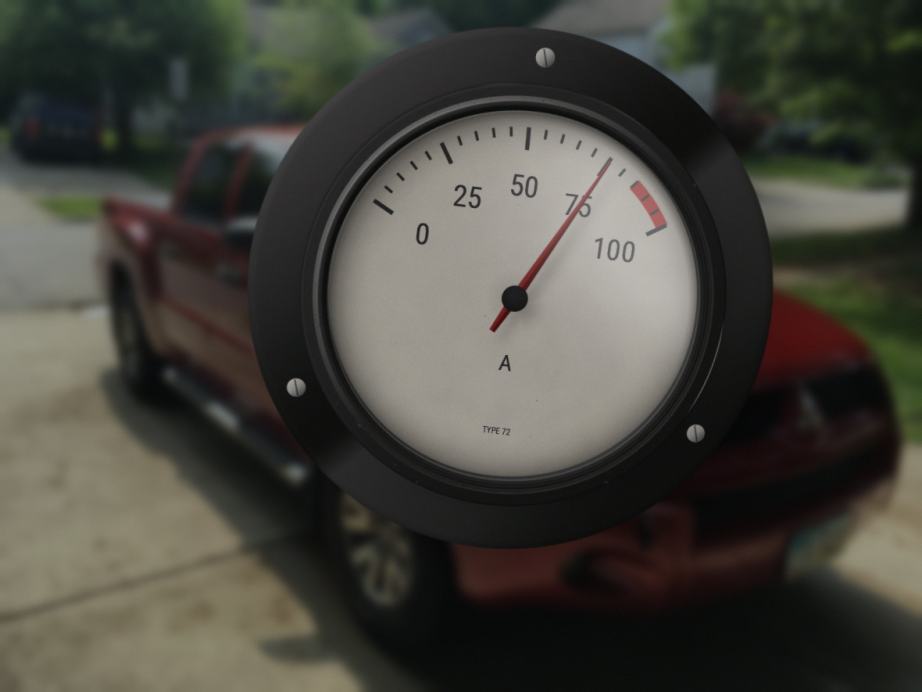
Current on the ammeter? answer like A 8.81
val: A 75
